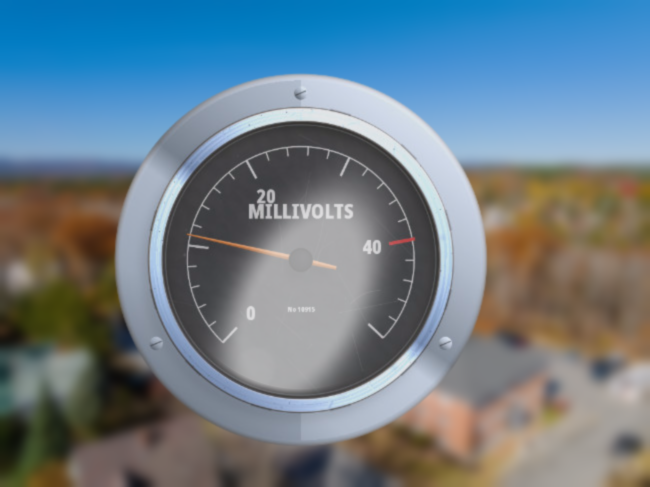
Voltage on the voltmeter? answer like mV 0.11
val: mV 11
